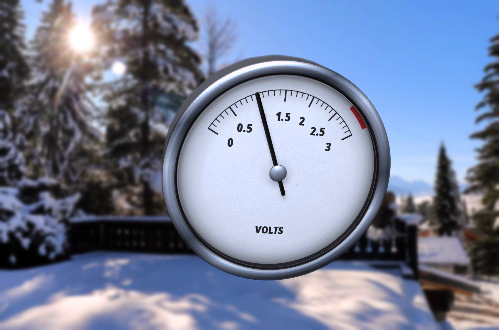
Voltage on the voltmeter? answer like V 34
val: V 1
